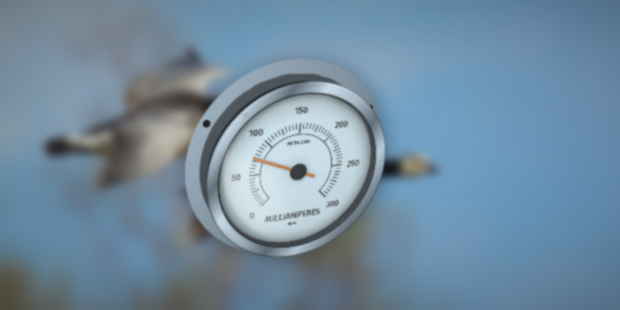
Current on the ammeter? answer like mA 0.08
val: mA 75
